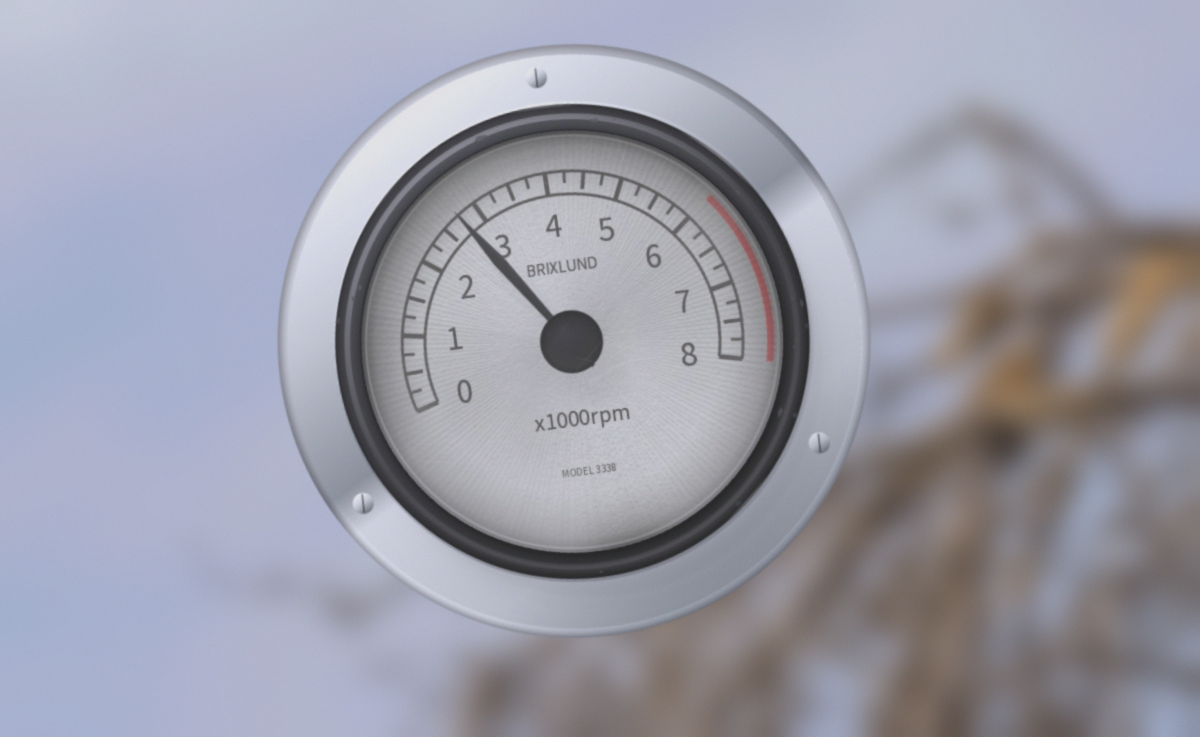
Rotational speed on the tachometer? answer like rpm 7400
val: rpm 2750
